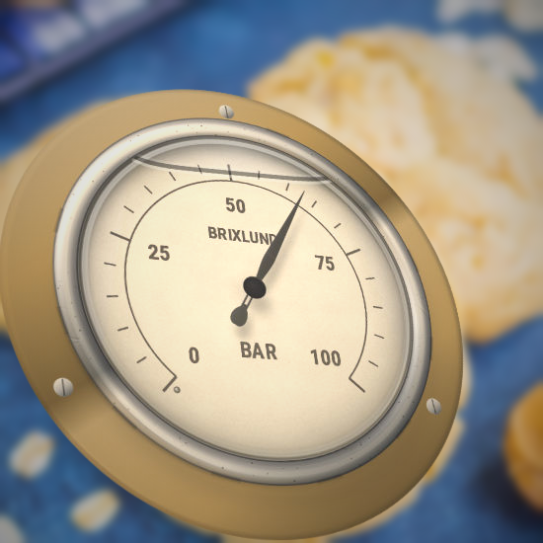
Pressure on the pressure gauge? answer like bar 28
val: bar 62.5
